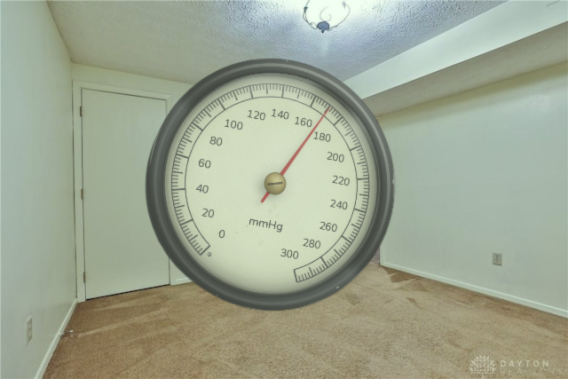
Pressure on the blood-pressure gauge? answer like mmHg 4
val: mmHg 170
